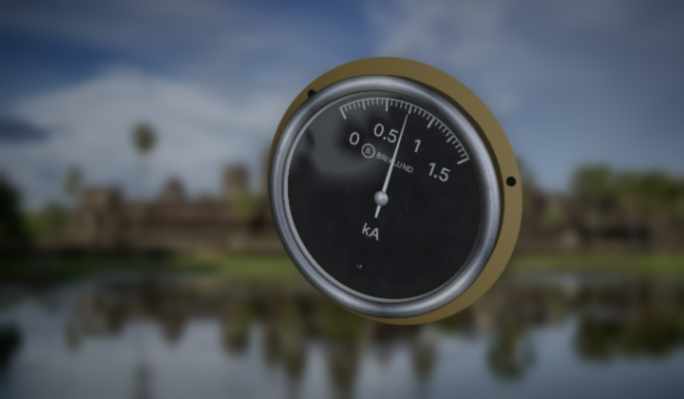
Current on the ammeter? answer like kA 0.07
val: kA 0.75
